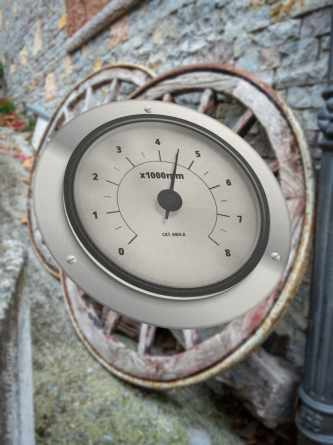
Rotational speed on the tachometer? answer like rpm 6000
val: rpm 4500
